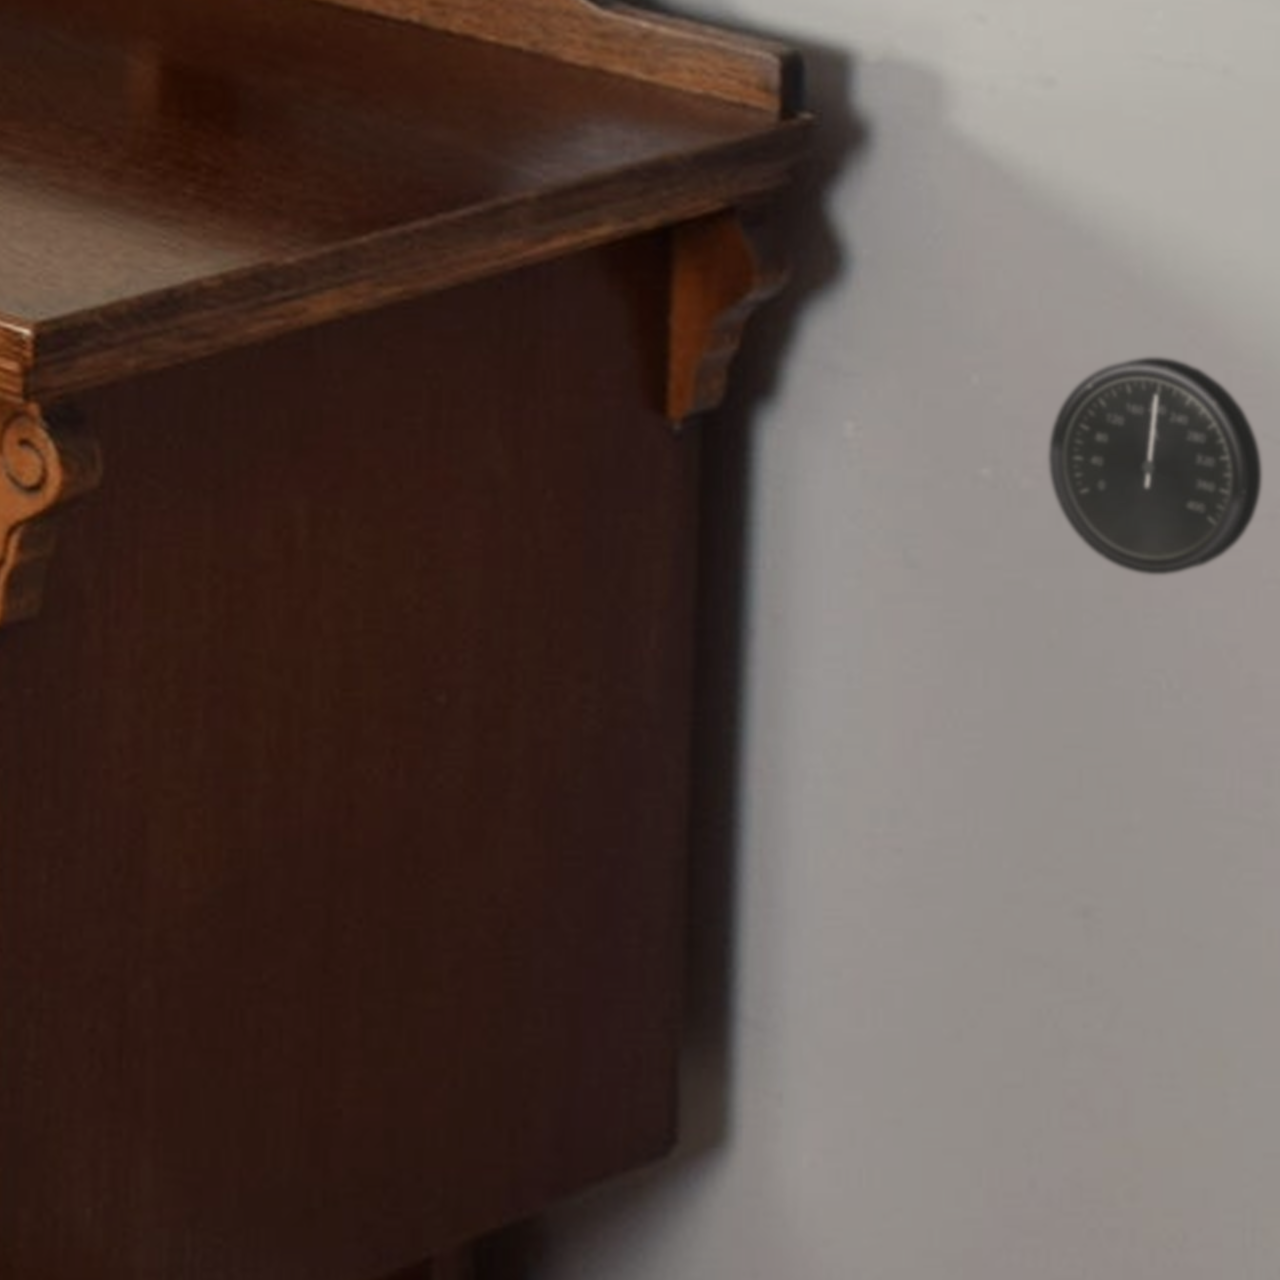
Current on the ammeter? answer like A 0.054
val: A 200
